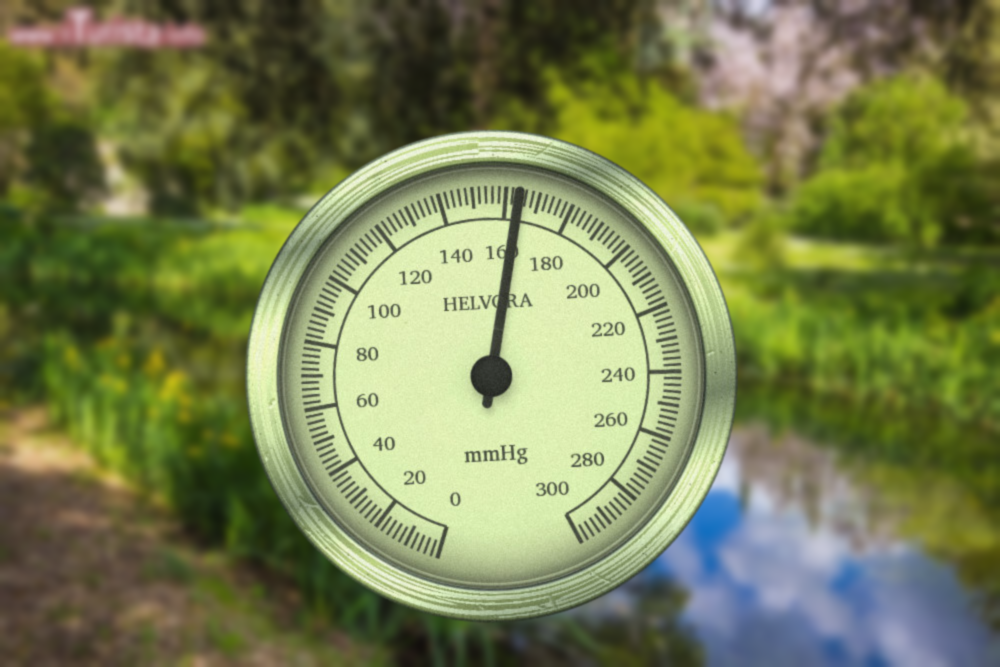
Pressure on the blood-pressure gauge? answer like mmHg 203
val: mmHg 164
